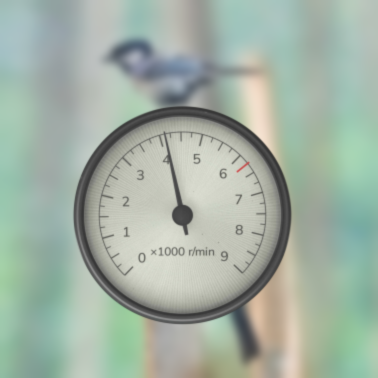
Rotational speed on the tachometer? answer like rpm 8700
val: rpm 4125
